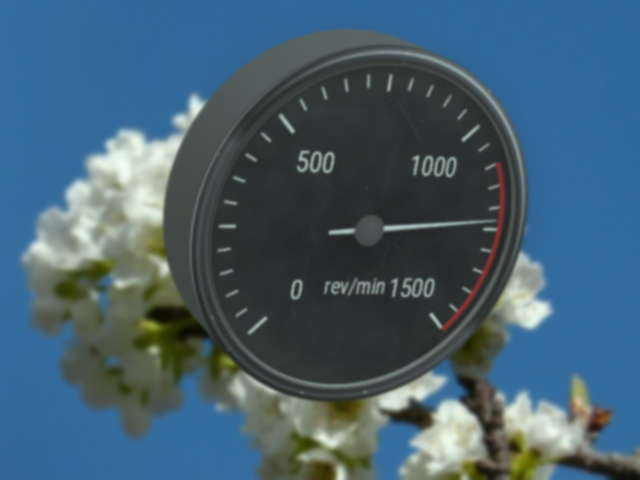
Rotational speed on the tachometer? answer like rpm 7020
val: rpm 1225
